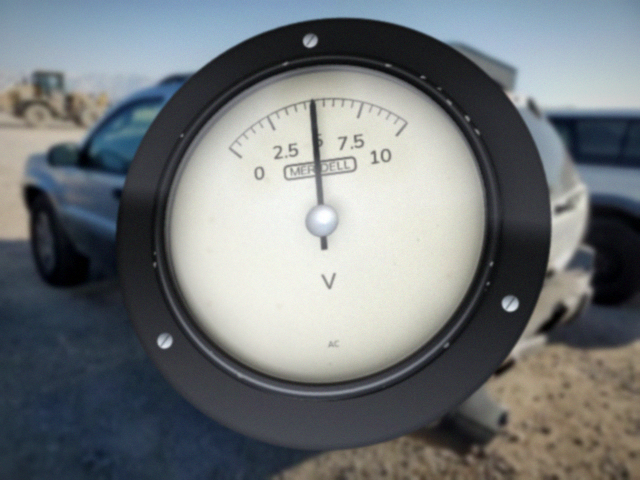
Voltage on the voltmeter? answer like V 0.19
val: V 5
